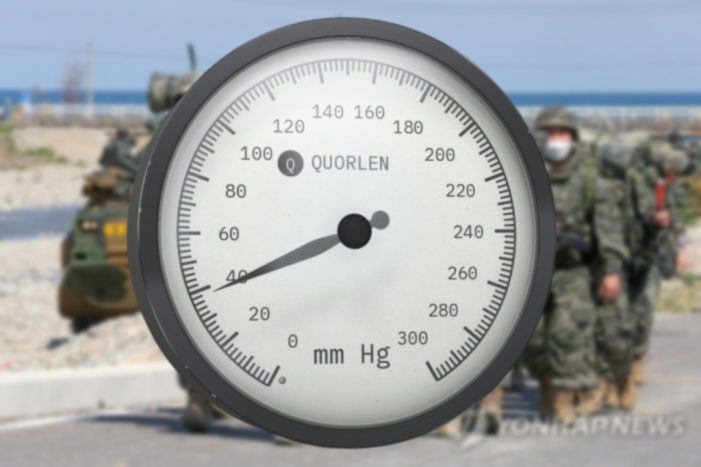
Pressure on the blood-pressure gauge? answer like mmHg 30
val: mmHg 38
